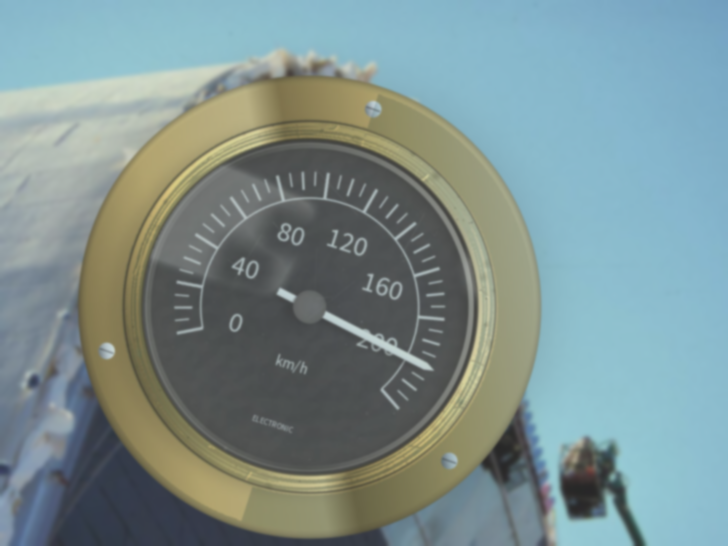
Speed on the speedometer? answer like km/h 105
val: km/h 200
